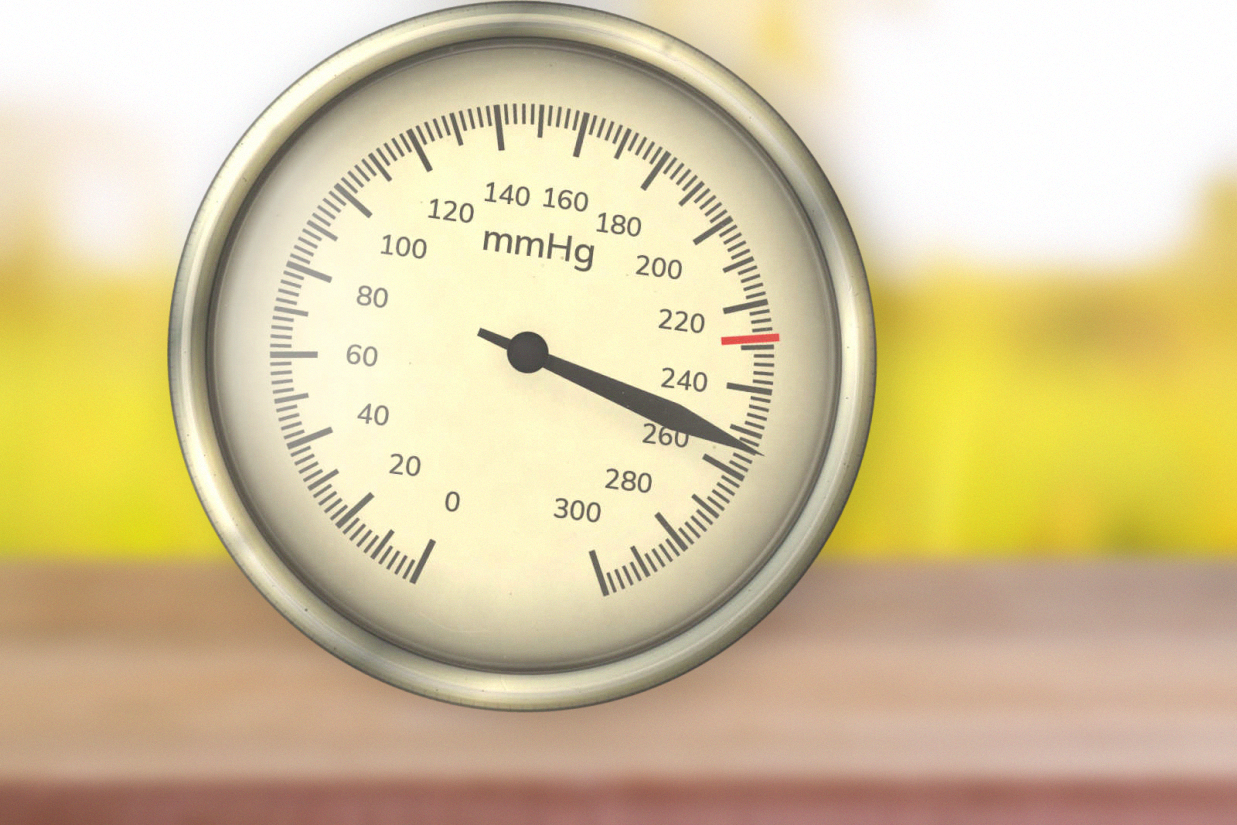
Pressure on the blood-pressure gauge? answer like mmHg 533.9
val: mmHg 254
